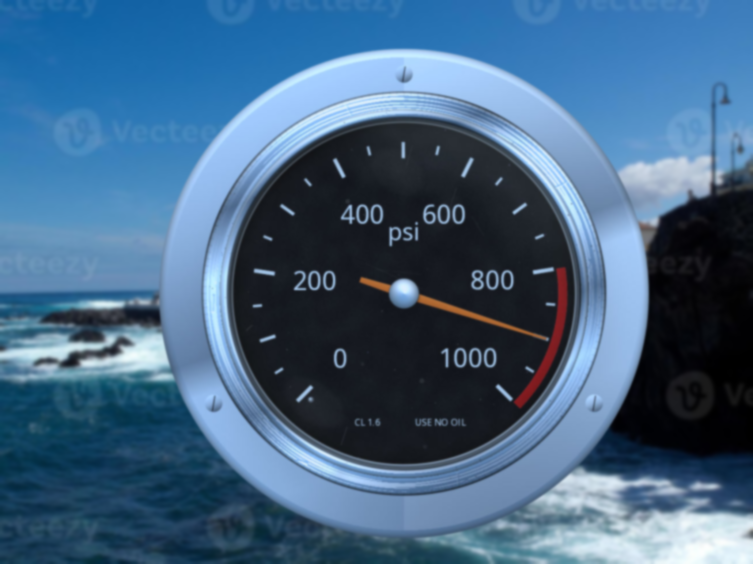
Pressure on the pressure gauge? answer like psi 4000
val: psi 900
